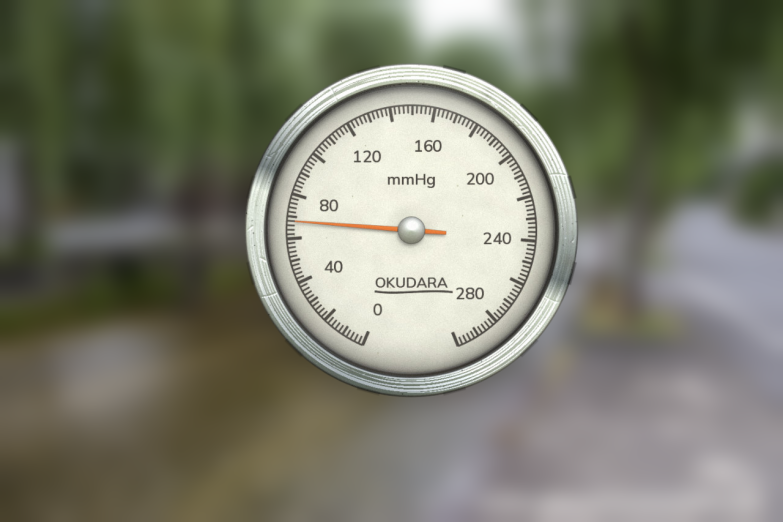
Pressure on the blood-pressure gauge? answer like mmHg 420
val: mmHg 68
